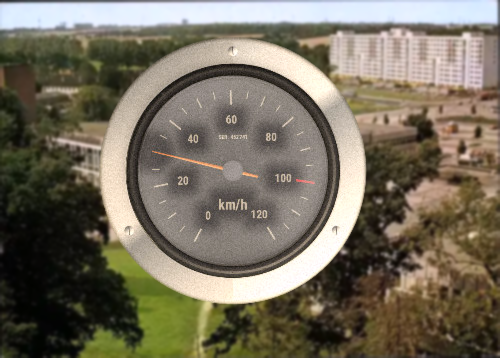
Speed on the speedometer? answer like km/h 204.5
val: km/h 30
